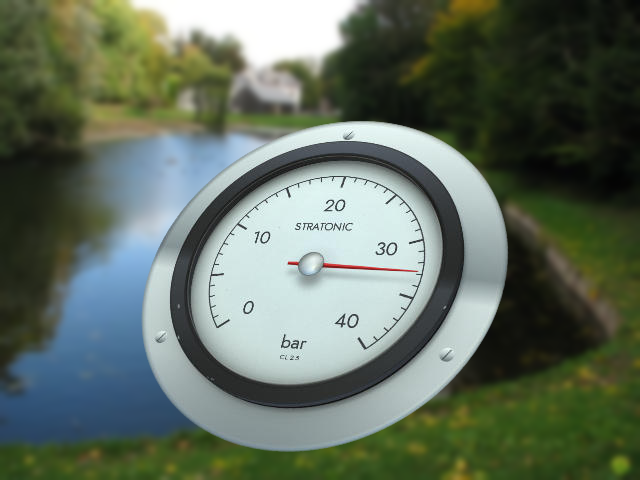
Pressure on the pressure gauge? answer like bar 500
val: bar 33
